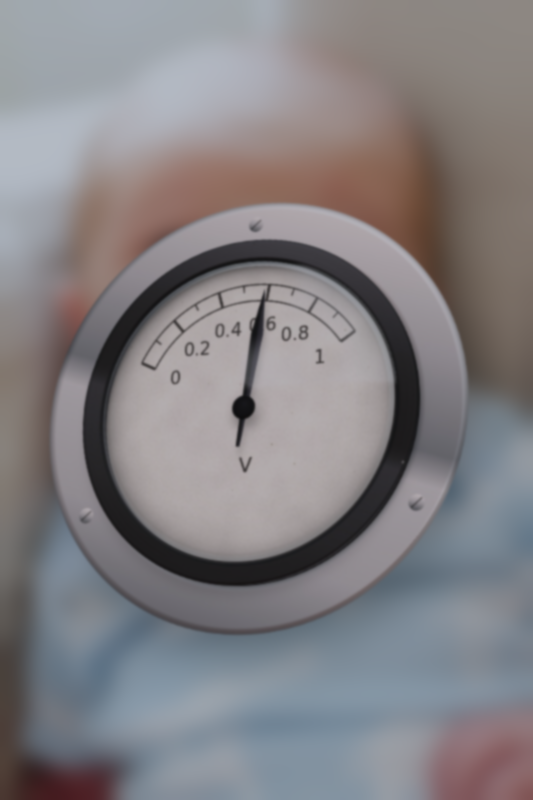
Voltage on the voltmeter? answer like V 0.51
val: V 0.6
